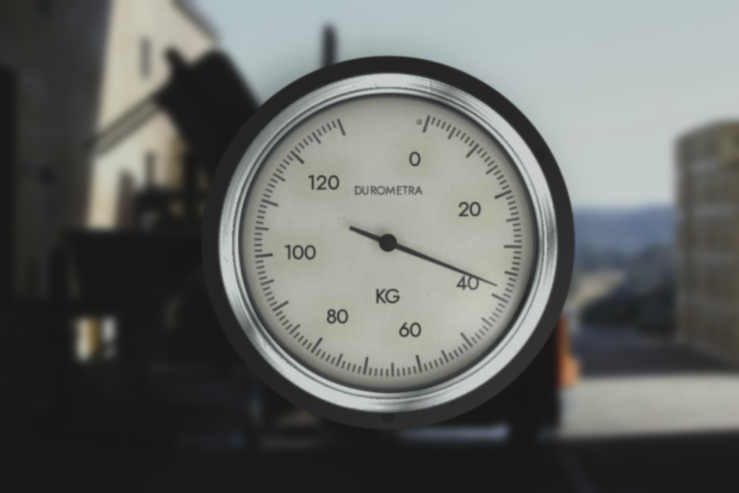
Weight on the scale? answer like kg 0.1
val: kg 38
